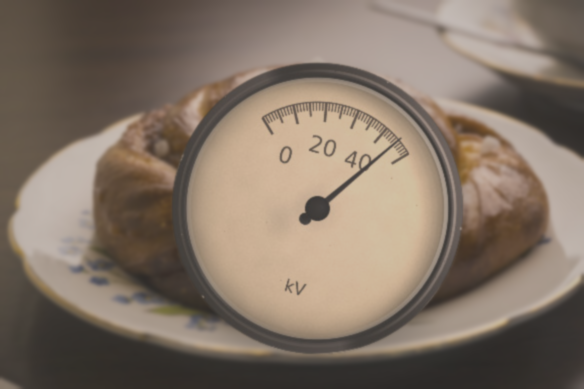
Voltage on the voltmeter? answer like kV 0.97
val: kV 45
